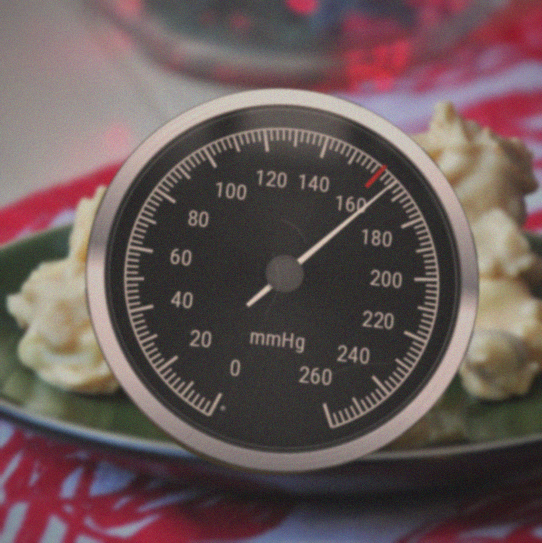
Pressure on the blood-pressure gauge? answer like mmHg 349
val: mmHg 166
